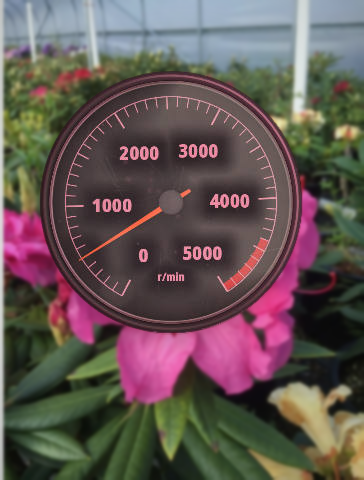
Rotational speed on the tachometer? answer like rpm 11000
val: rpm 500
